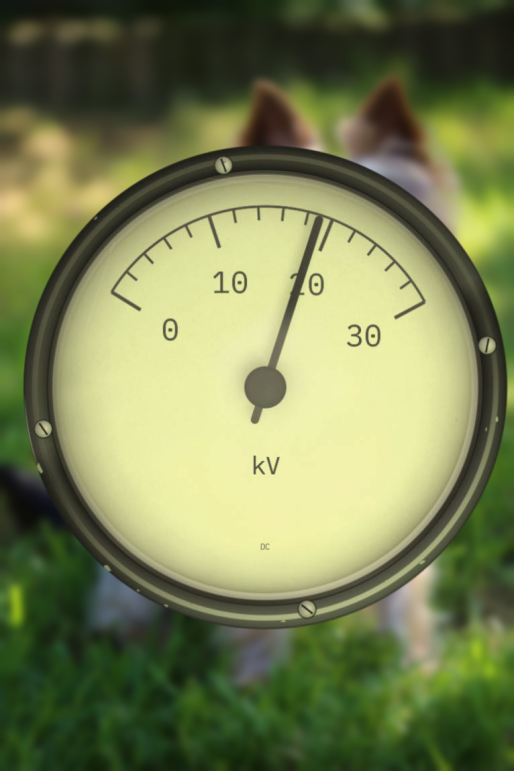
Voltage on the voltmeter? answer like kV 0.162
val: kV 19
